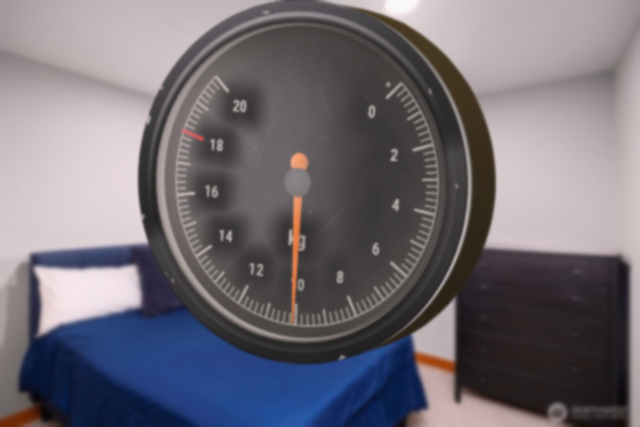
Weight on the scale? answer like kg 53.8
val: kg 10
